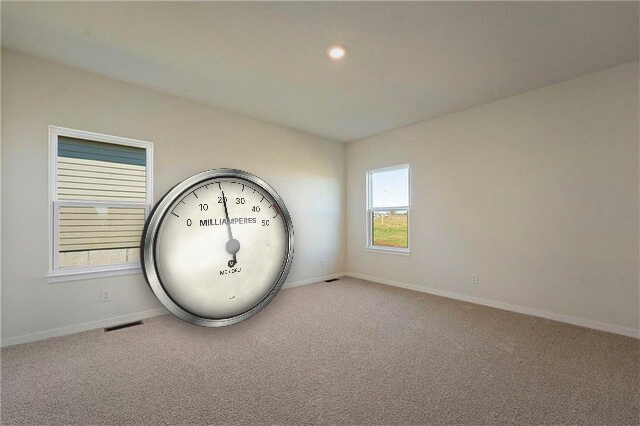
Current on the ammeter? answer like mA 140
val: mA 20
